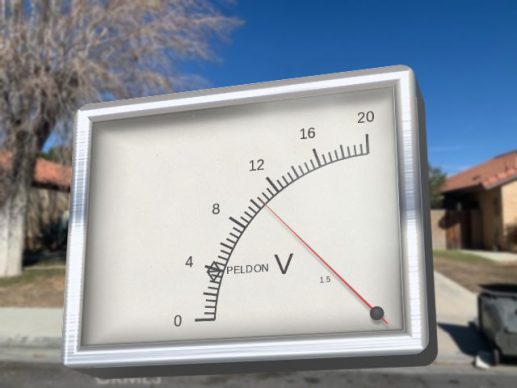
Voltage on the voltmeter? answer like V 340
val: V 10.5
